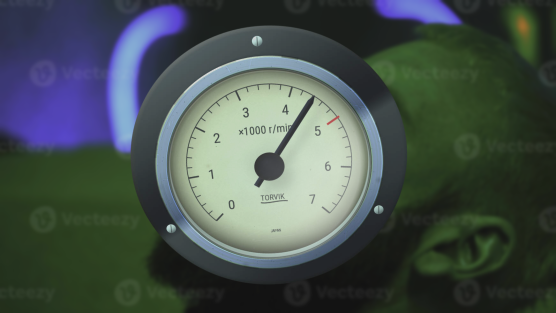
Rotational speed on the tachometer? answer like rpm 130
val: rpm 4400
